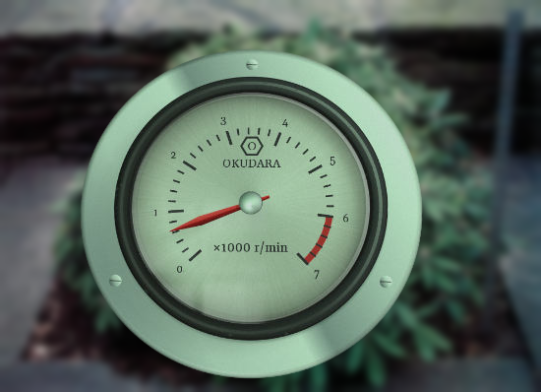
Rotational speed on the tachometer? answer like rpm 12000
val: rpm 600
